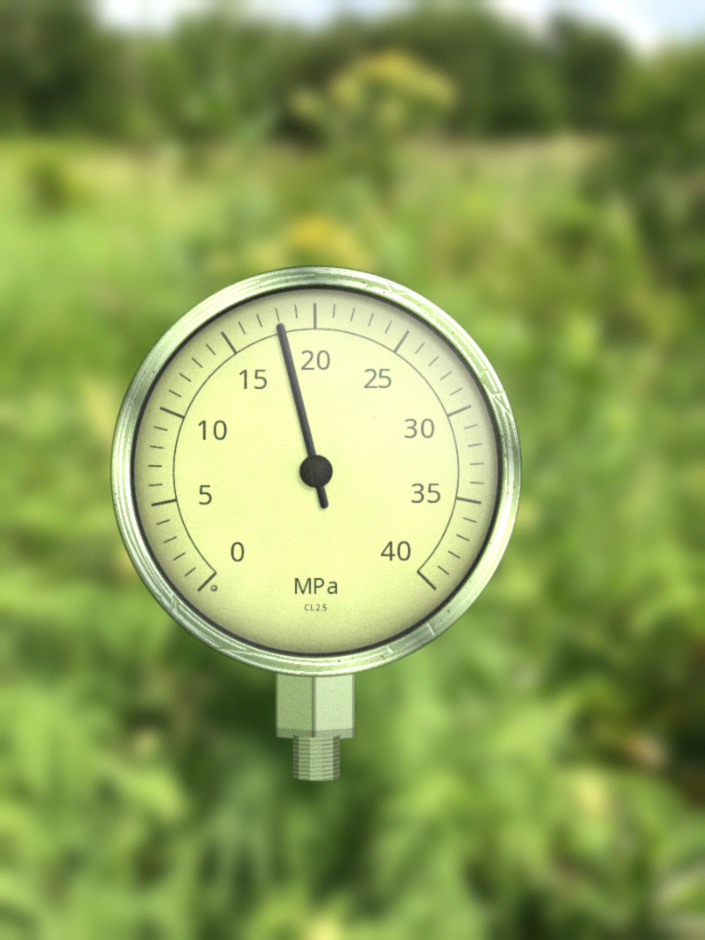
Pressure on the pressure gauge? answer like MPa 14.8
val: MPa 18
